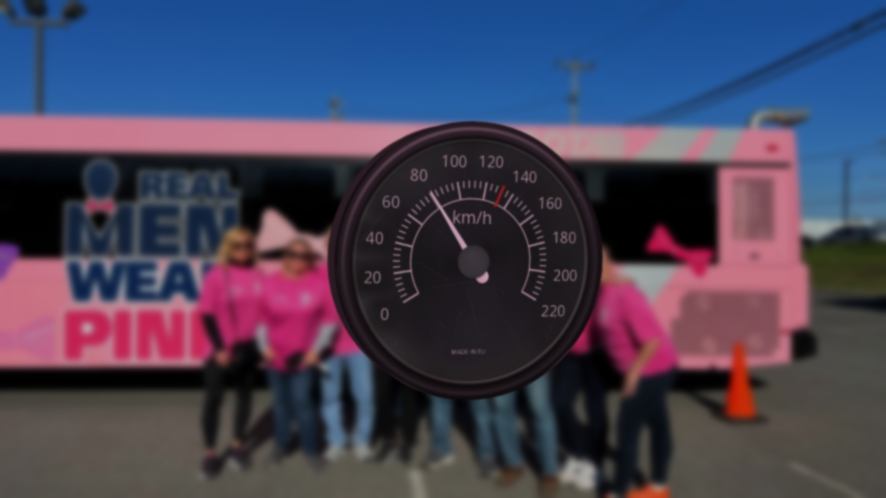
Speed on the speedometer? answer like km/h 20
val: km/h 80
